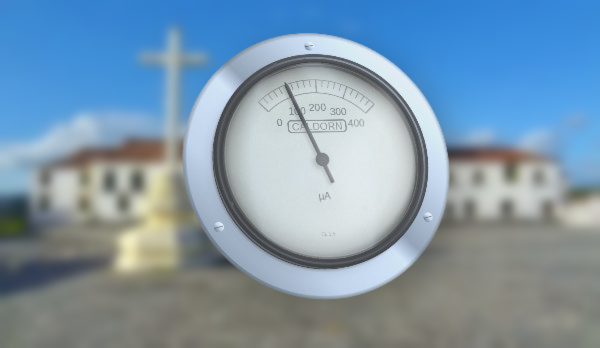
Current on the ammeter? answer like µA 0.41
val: µA 100
